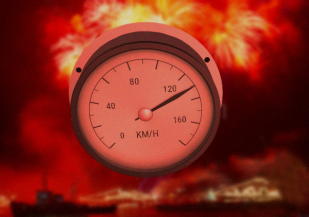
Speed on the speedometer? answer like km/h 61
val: km/h 130
